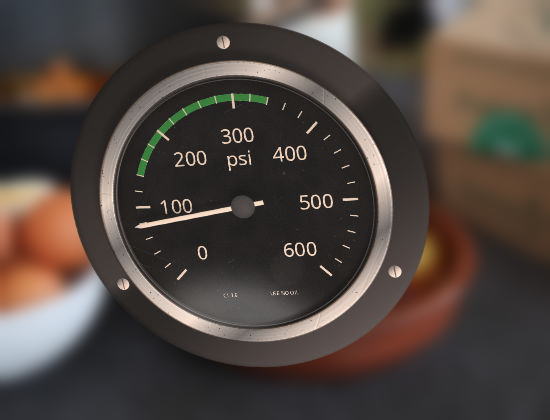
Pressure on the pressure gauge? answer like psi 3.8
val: psi 80
